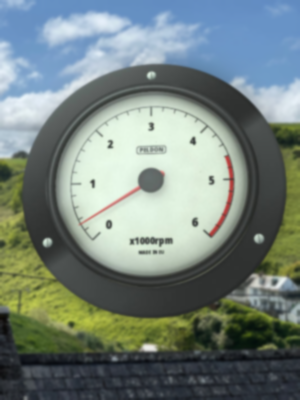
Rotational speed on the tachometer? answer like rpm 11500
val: rpm 300
